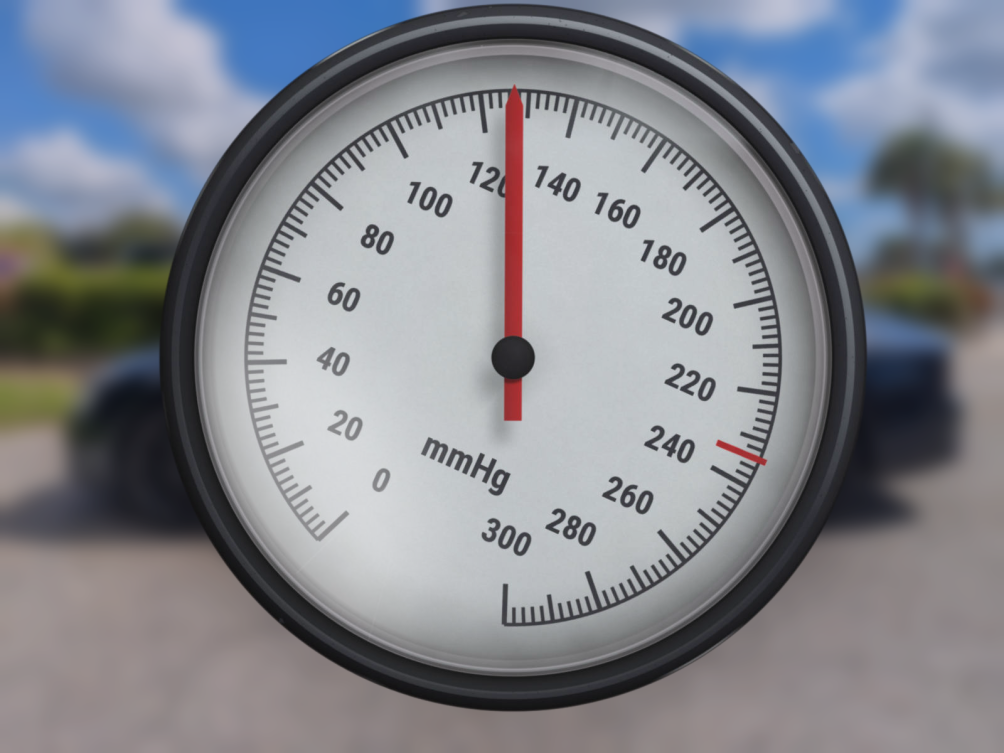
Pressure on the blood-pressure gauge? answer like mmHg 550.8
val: mmHg 127
